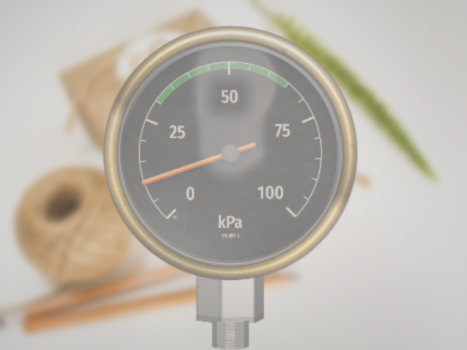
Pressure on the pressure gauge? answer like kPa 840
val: kPa 10
